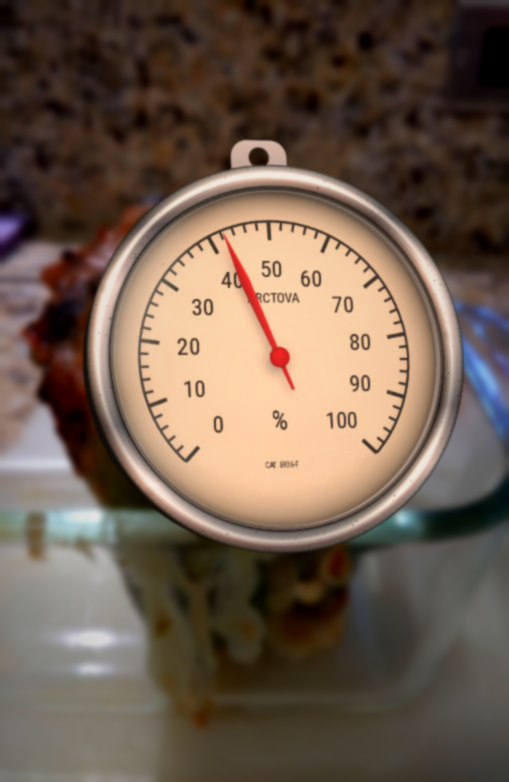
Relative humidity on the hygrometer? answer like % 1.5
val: % 42
